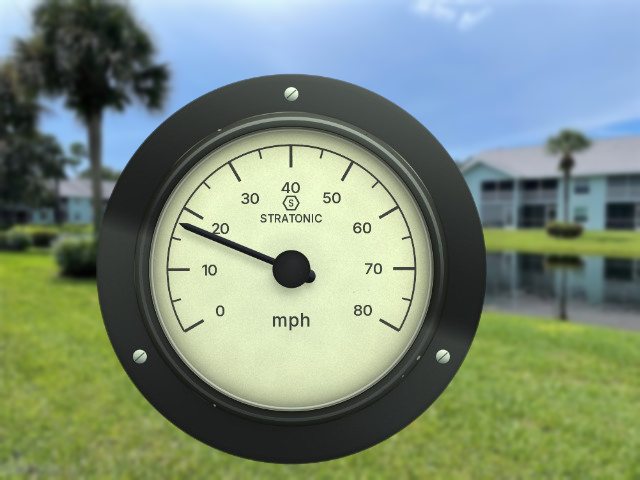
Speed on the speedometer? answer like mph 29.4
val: mph 17.5
